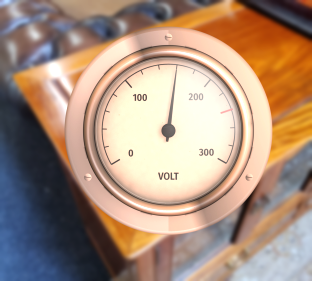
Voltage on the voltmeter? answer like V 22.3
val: V 160
